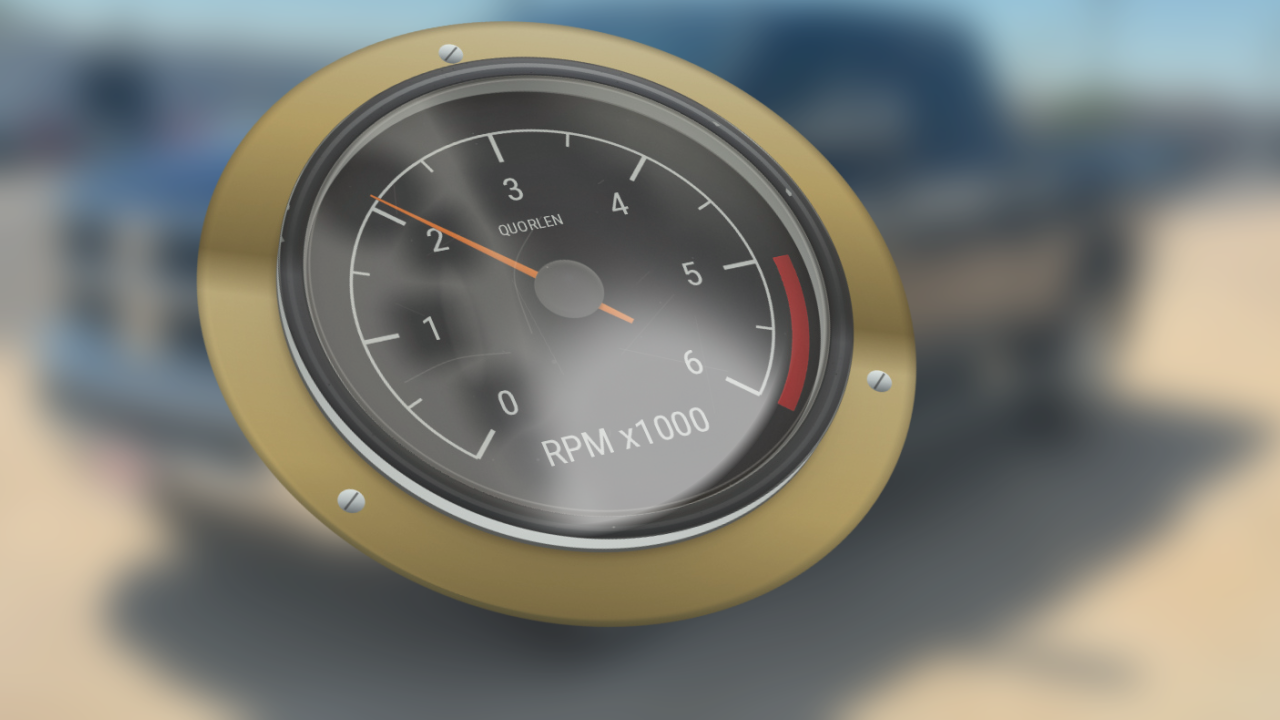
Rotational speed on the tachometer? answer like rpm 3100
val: rpm 2000
